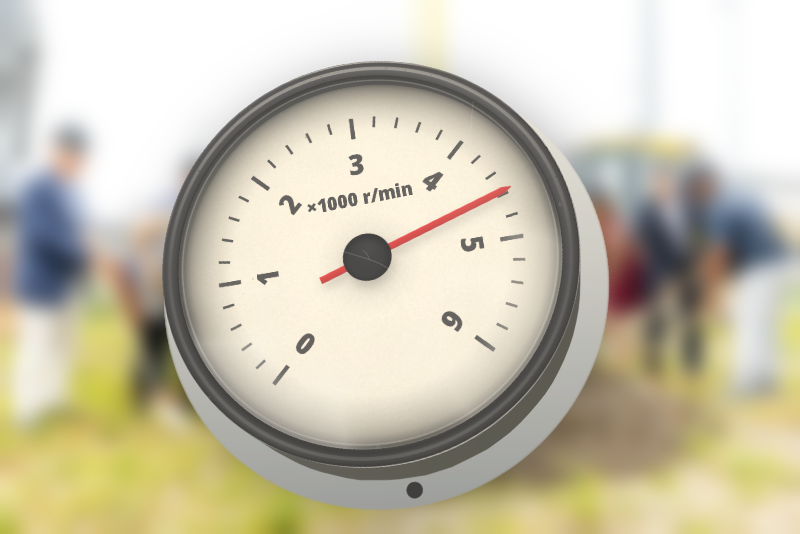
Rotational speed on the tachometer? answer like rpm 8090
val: rpm 4600
